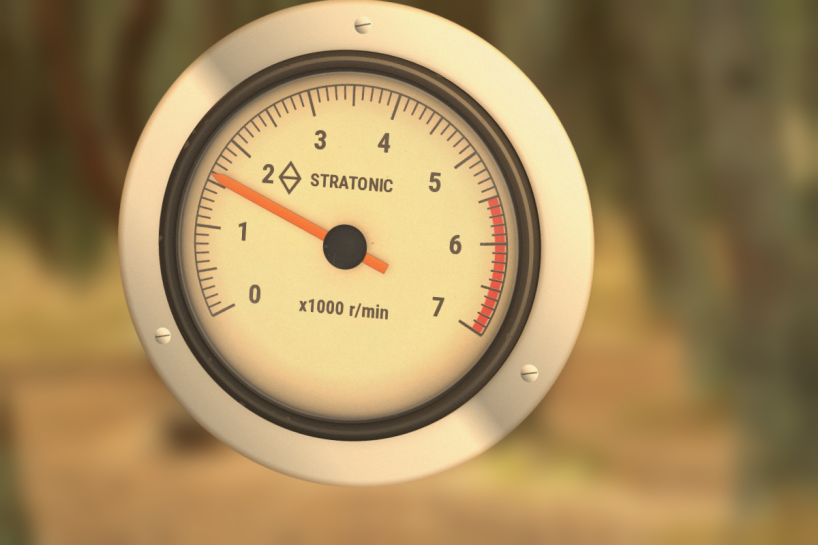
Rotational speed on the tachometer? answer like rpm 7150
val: rpm 1600
